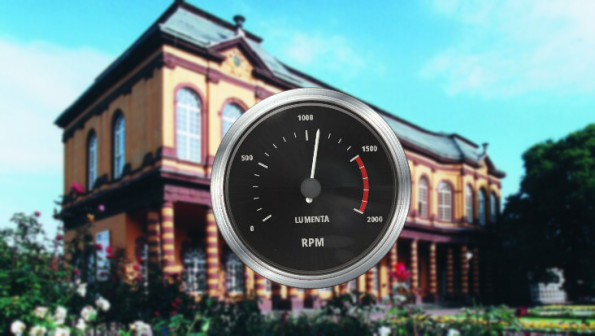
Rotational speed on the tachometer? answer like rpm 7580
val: rpm 1100
